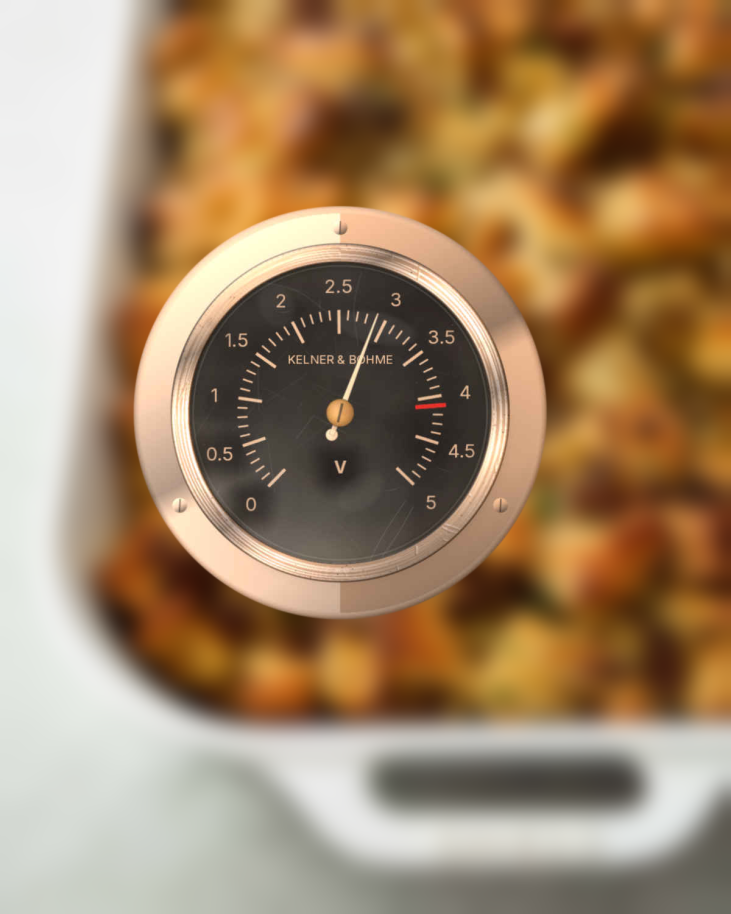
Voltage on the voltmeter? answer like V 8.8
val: V 2.9
